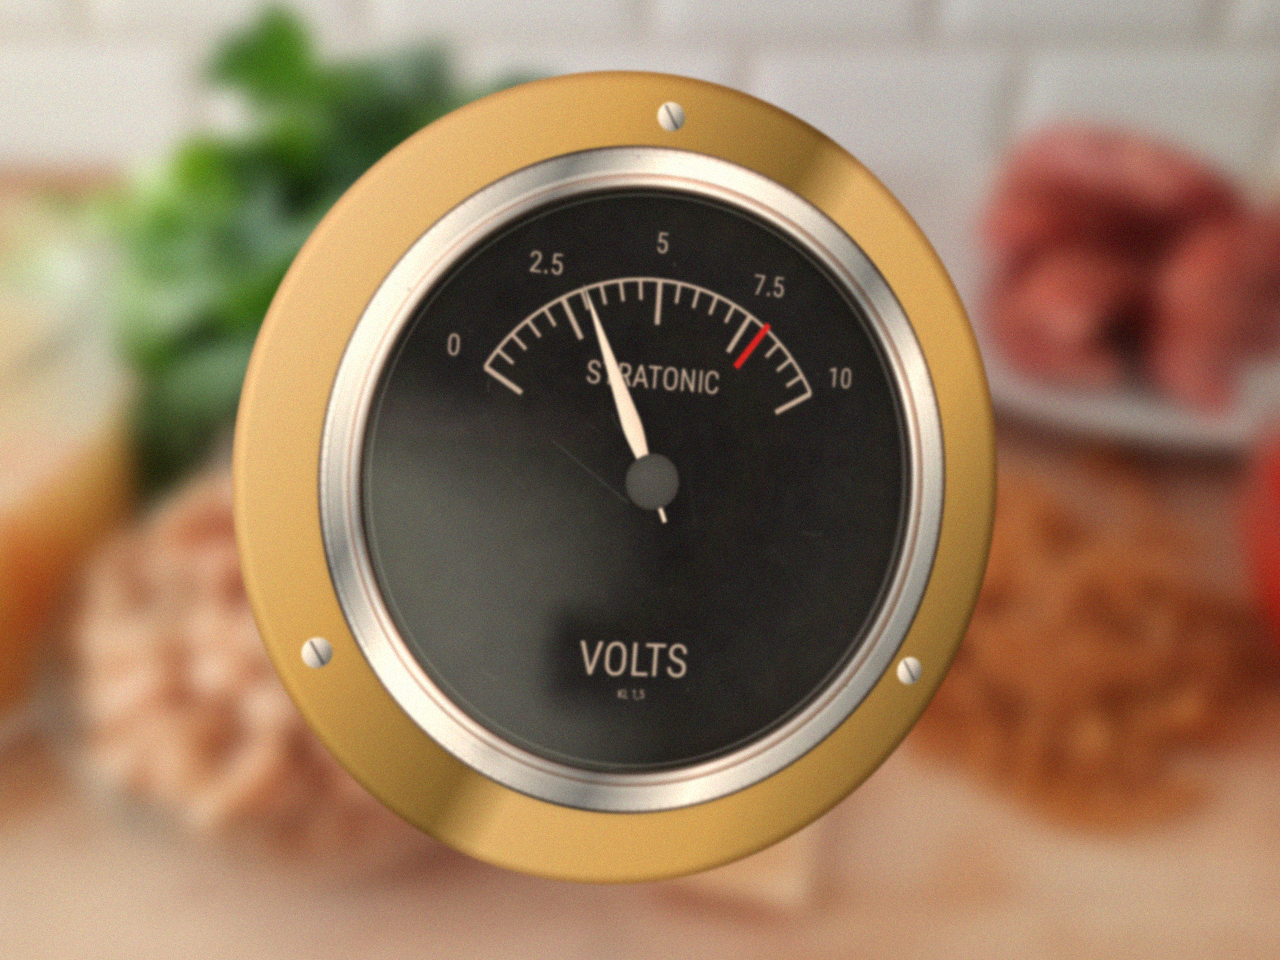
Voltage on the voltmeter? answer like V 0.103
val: V 3
